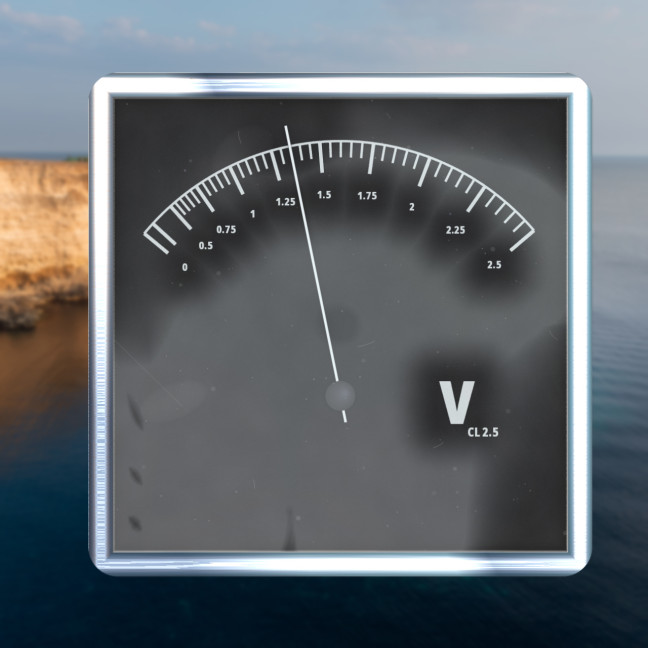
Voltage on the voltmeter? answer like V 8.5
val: V 1.35
